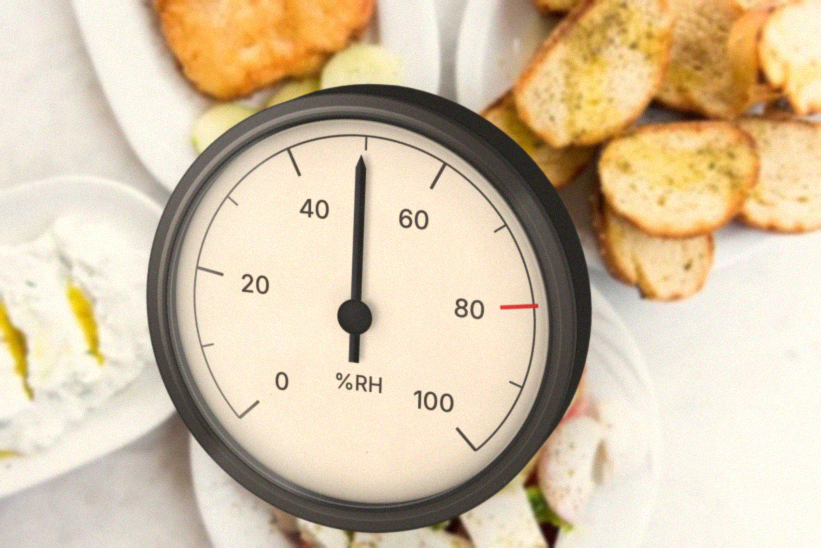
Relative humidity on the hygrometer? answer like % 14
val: % 50
